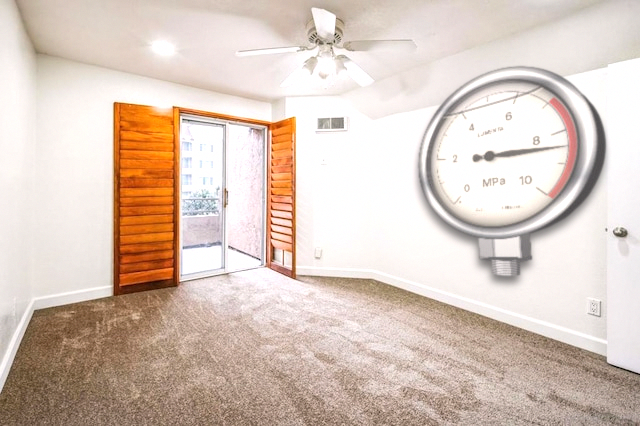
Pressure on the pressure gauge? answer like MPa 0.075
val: MPa 8.5
